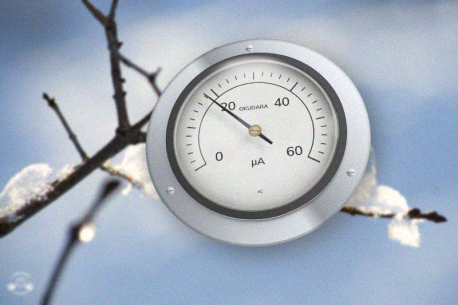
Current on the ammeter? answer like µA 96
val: µA 18
